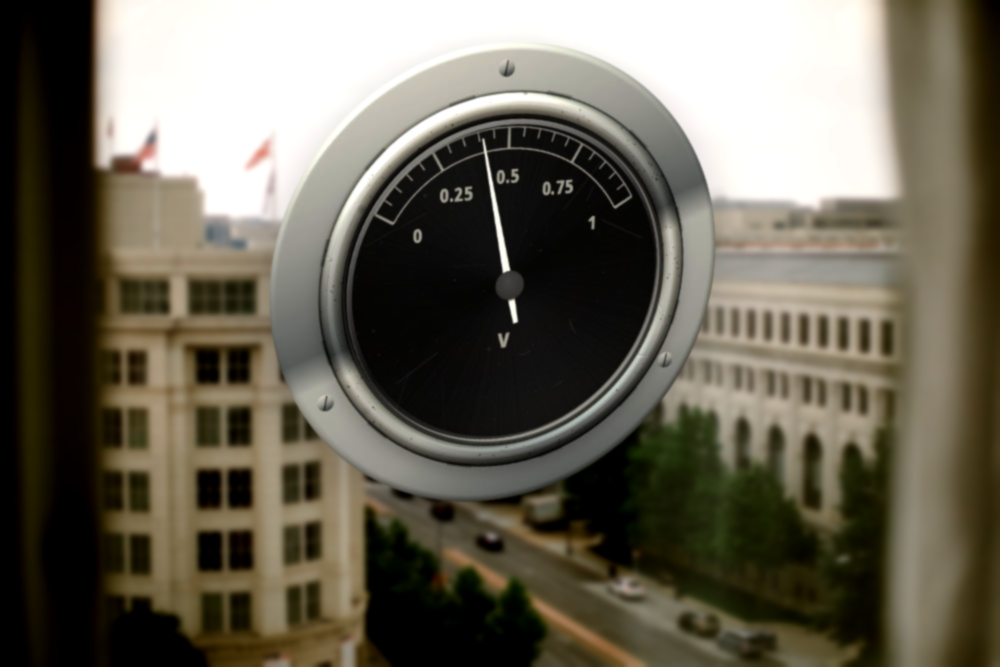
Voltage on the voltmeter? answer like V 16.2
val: V 0.4
